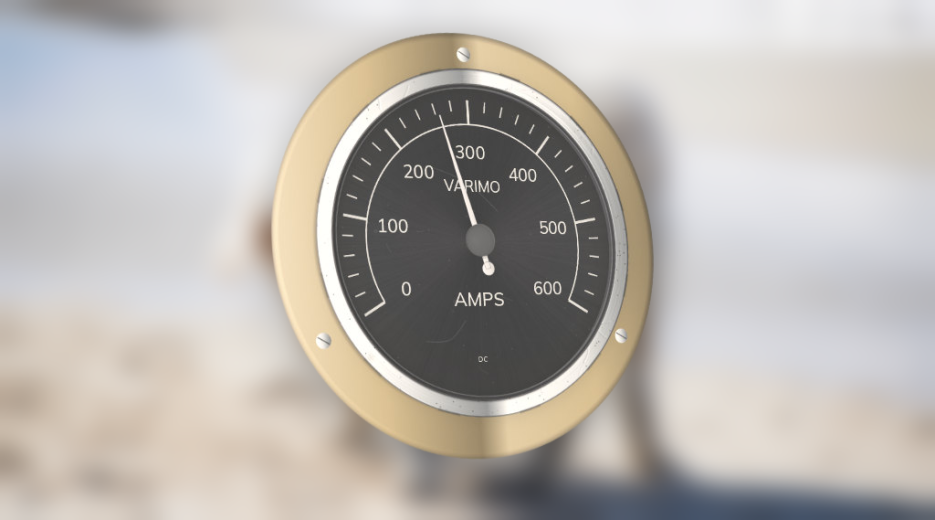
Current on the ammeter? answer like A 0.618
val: A 260
